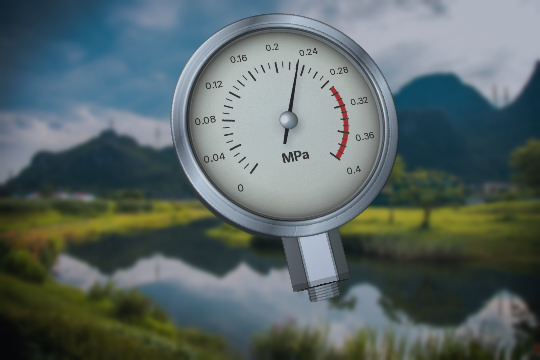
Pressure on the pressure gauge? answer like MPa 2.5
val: MPa 0.23
